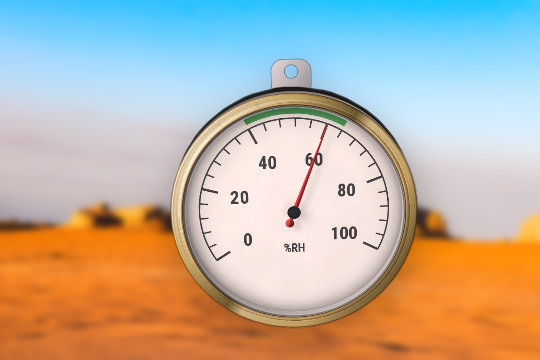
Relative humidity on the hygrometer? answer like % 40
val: % 60
